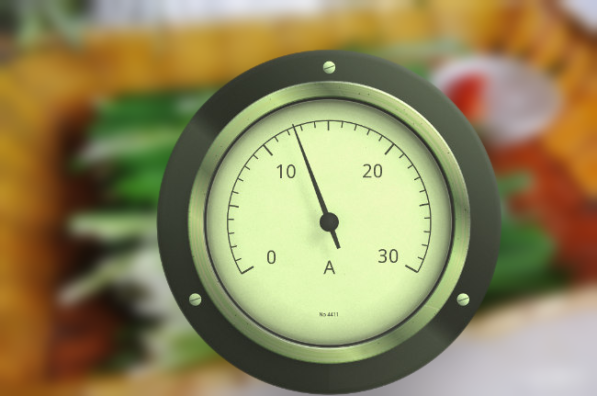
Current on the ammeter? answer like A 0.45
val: A 12.5
